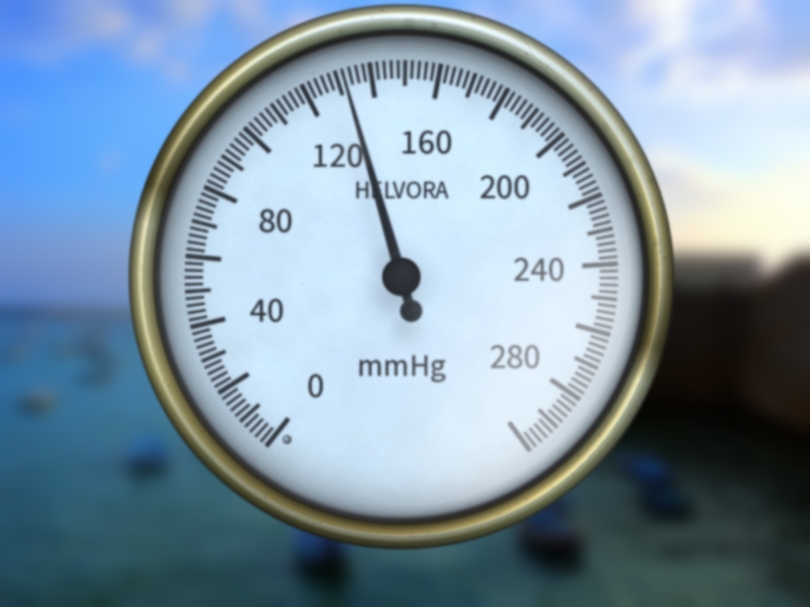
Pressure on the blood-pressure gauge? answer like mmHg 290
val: mmHg 132
